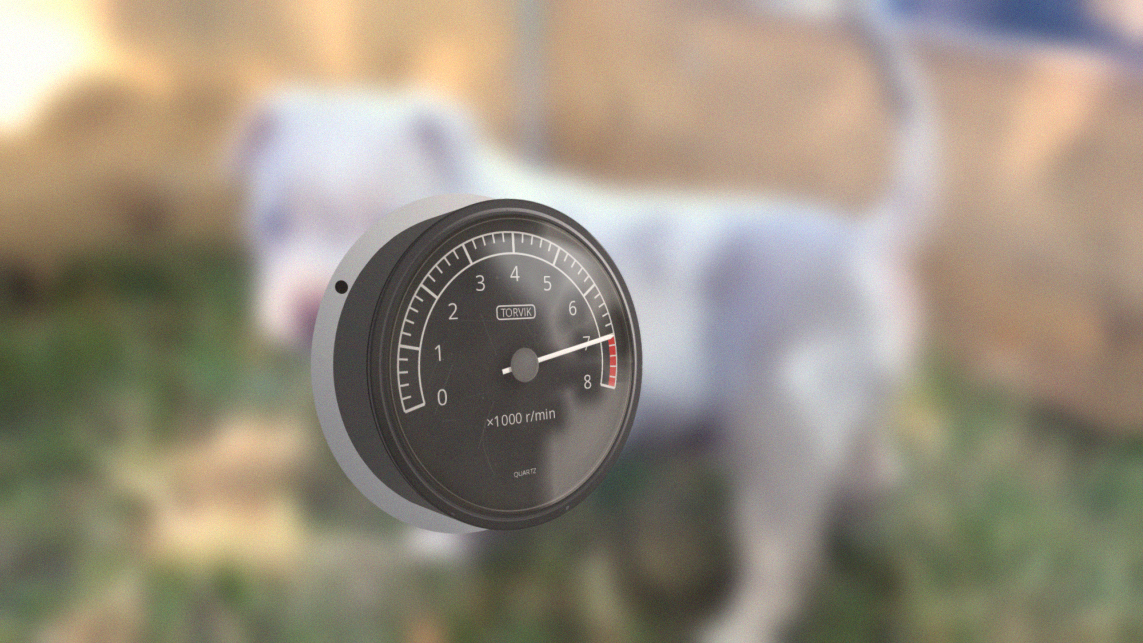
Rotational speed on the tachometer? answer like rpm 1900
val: rpm 7000
